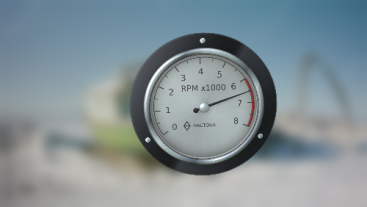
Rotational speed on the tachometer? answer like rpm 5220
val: rpm 6500
